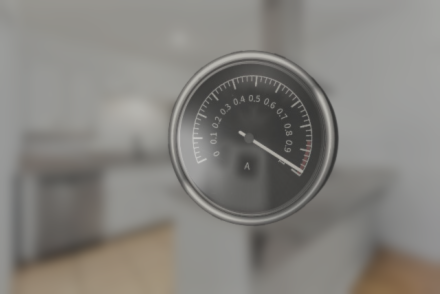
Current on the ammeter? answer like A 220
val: A 0.98
